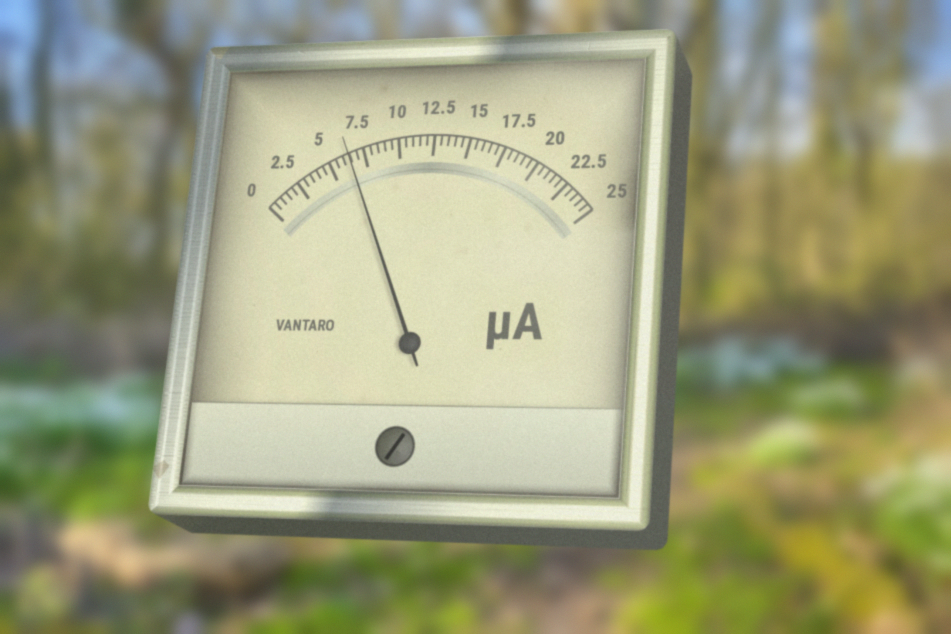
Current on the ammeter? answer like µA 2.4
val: µA 6.5
